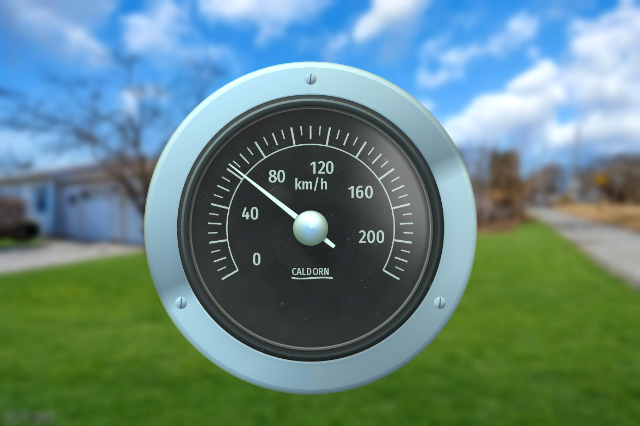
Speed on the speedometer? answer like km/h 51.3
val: km/h 62.5
